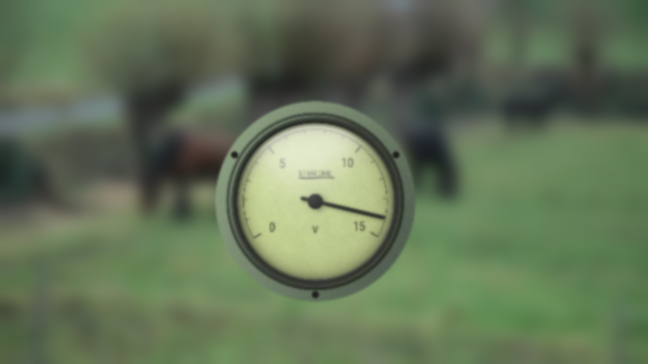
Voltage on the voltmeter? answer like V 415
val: V 14
